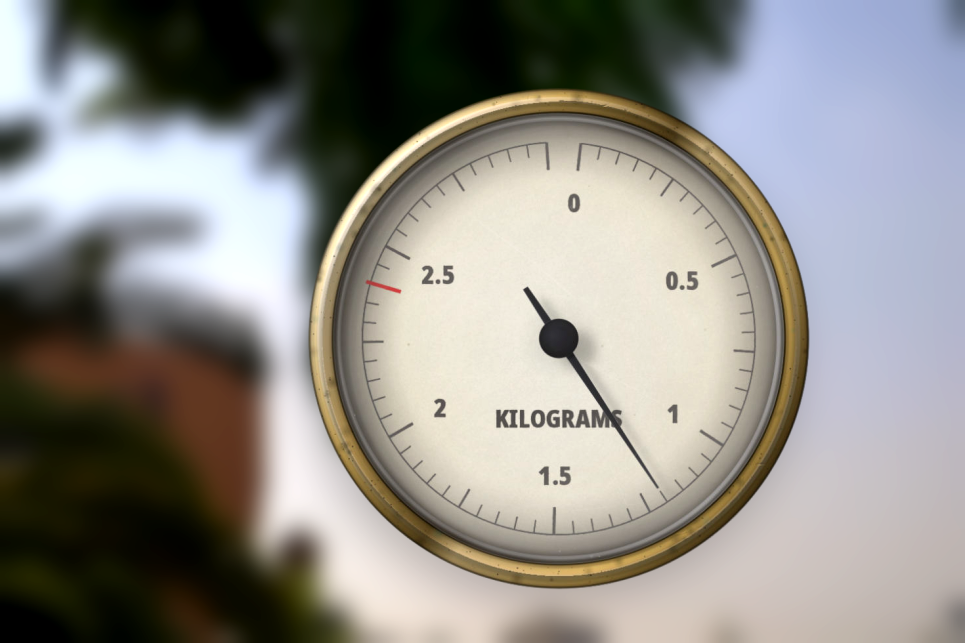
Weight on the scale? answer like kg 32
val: kg 1.2
